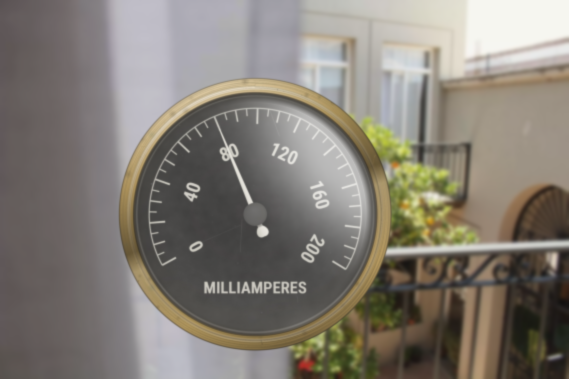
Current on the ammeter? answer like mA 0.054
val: mA 80
